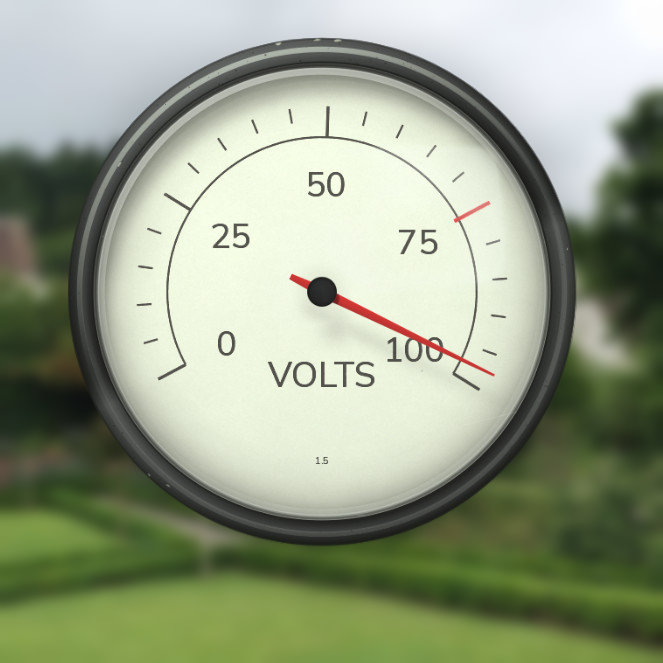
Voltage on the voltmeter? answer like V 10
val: V 97.5
